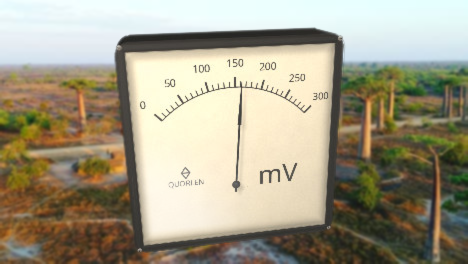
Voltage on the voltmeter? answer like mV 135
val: mV 160
